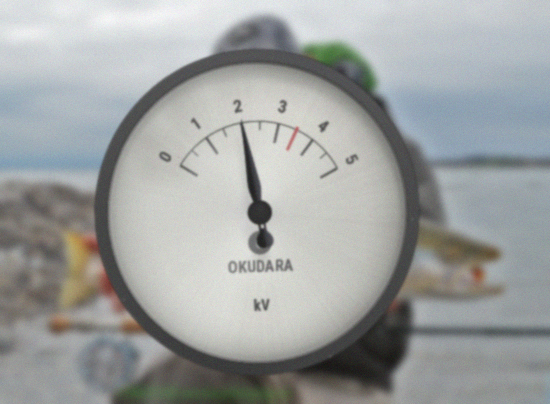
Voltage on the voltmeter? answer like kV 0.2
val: kV 2
